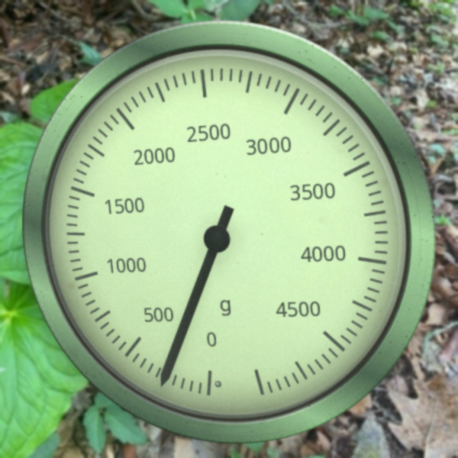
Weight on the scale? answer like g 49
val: g 250
